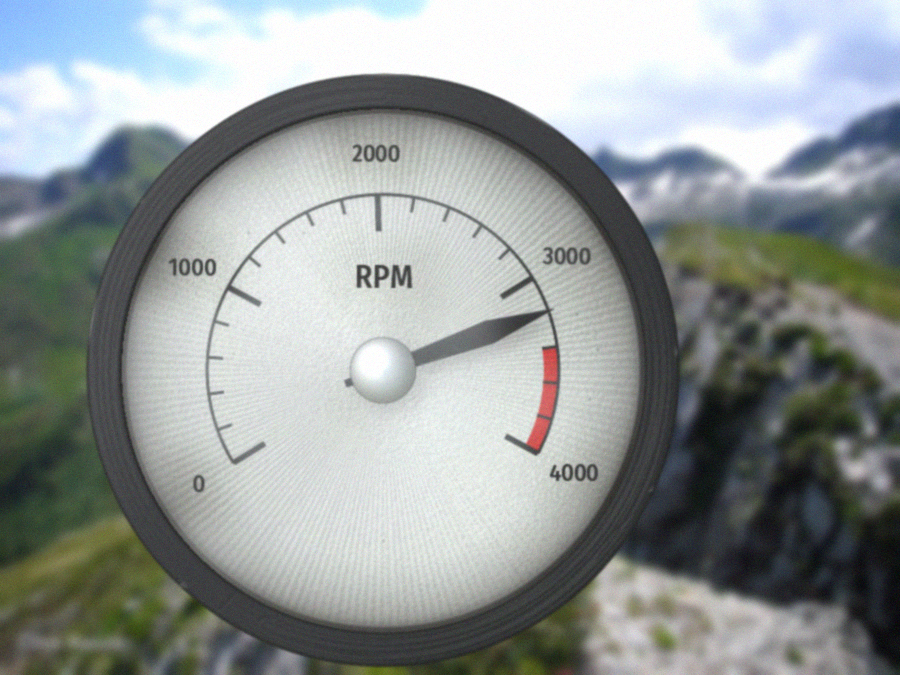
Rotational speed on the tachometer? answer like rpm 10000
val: rpm 3200
